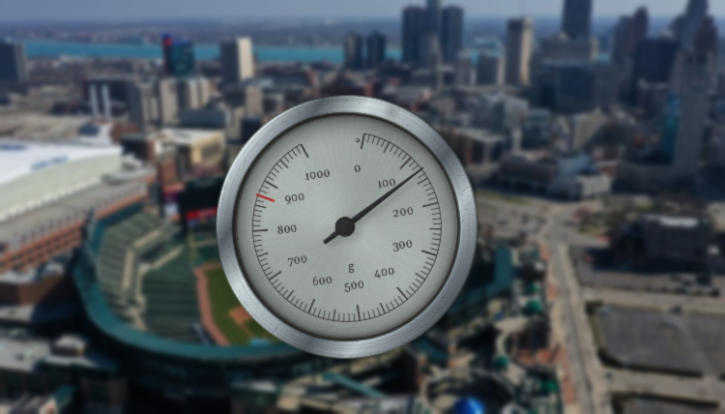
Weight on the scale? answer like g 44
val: g 130
